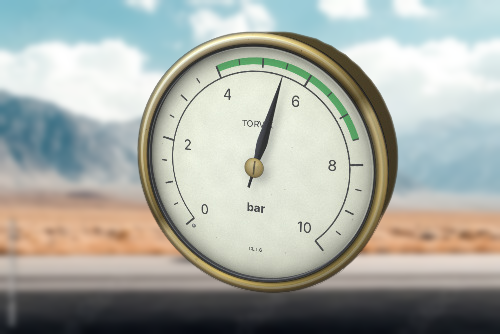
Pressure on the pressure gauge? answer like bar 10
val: bar 5.5
